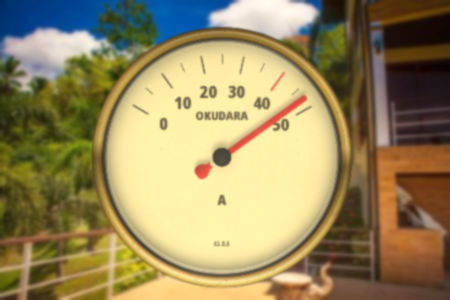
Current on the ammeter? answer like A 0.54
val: A 47.5
